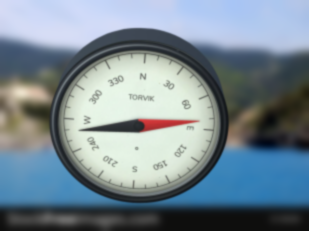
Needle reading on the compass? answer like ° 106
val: ° 80
